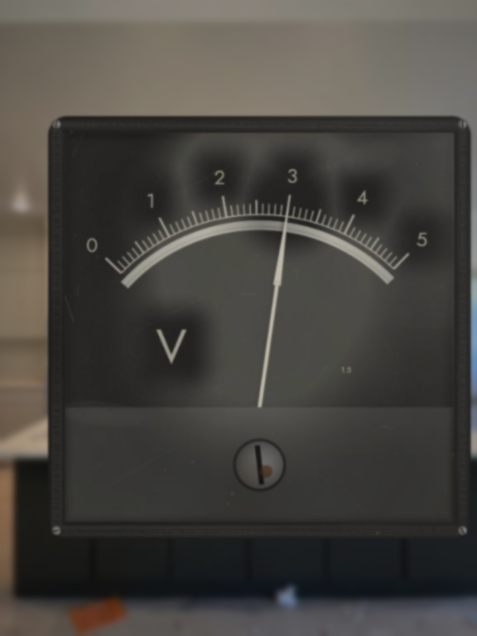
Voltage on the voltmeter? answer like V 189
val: V 3
